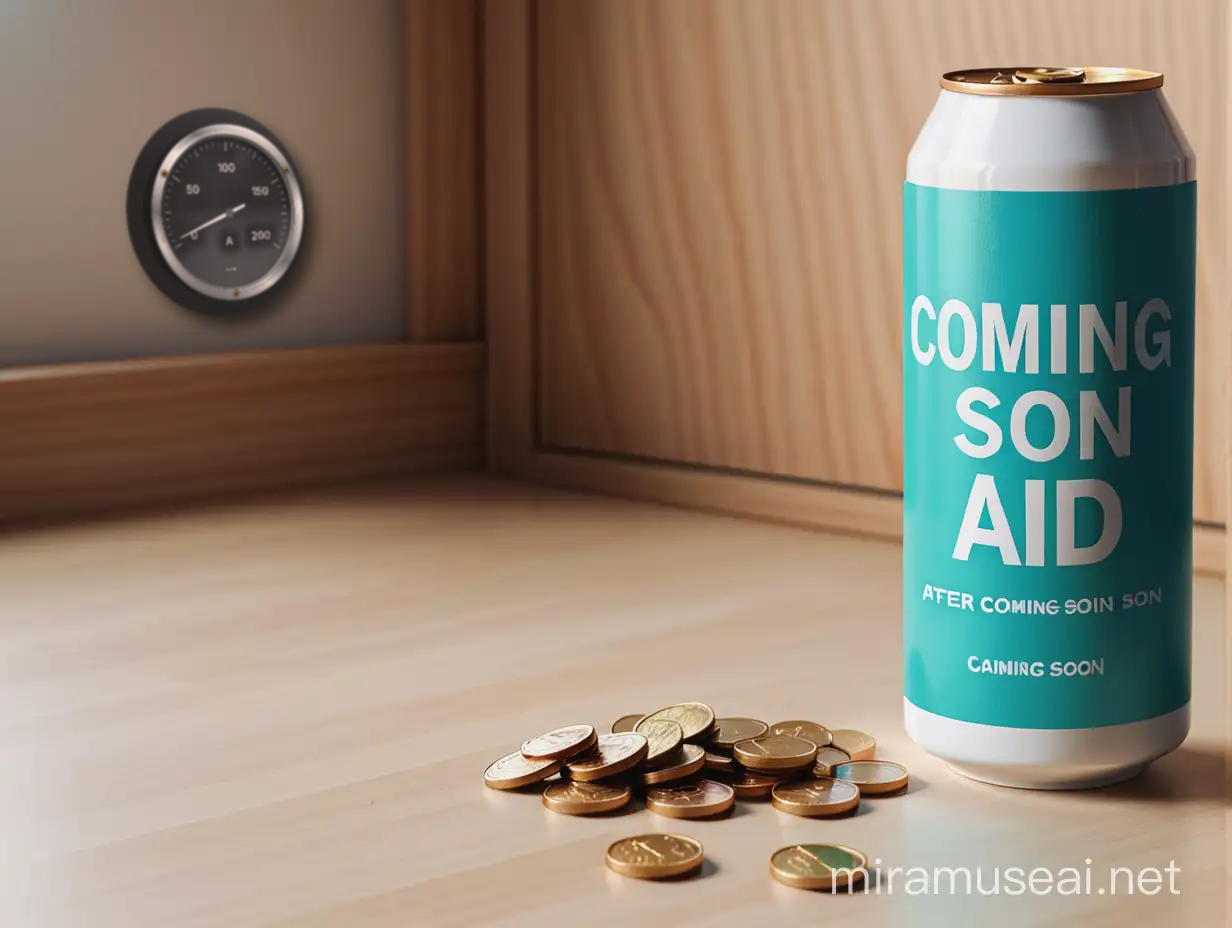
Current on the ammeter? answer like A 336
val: A 5
